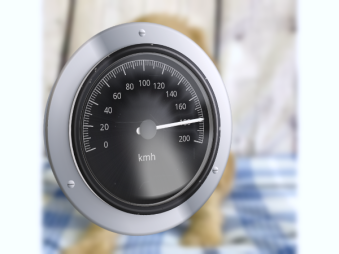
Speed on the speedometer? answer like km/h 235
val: km/h 180
